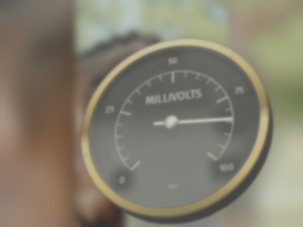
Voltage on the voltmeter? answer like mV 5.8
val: mV 85
